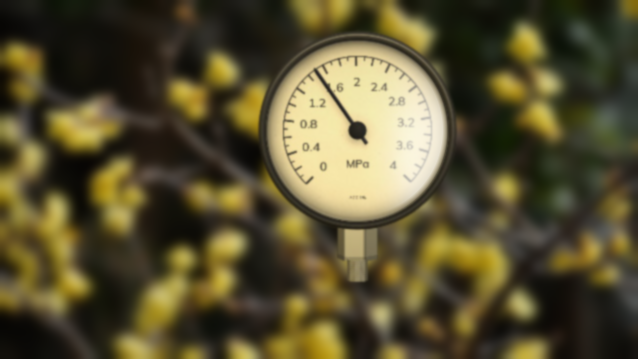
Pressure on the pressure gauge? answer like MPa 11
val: MPa 1.5
